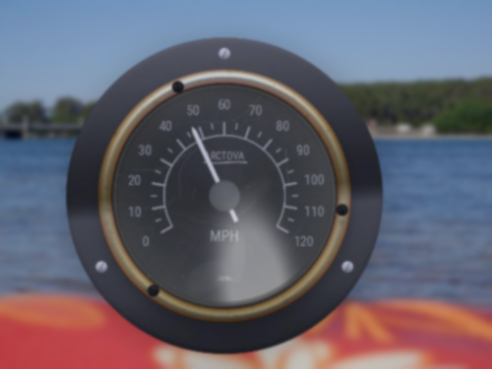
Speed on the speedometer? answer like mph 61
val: mph 47.5
